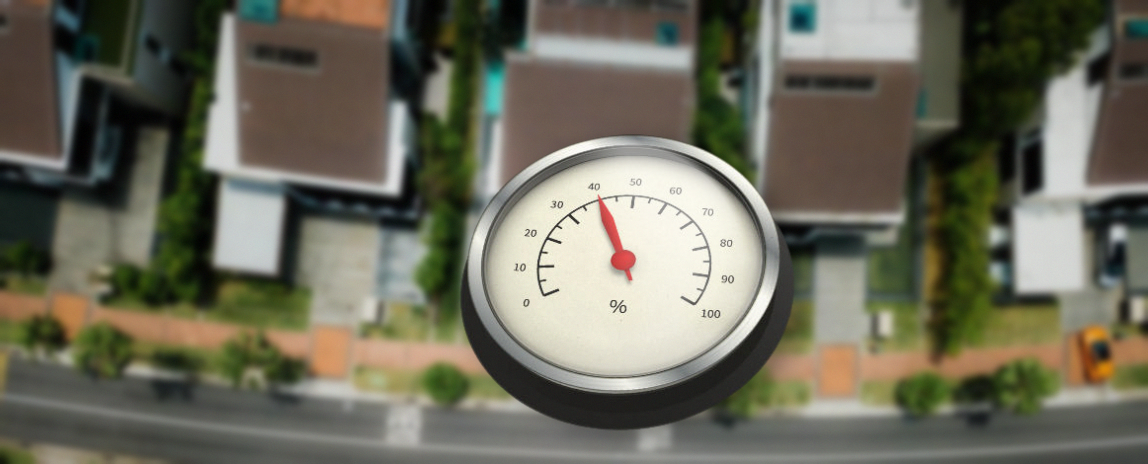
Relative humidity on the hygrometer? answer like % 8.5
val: % 40
